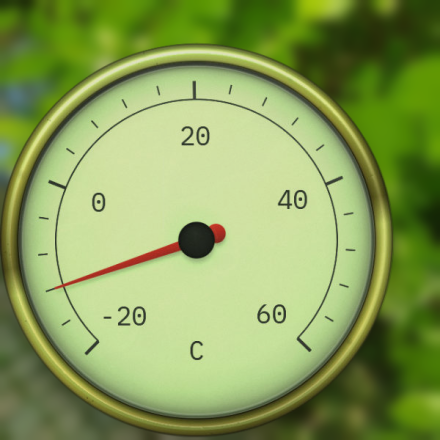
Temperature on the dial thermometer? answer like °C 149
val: °C -12
